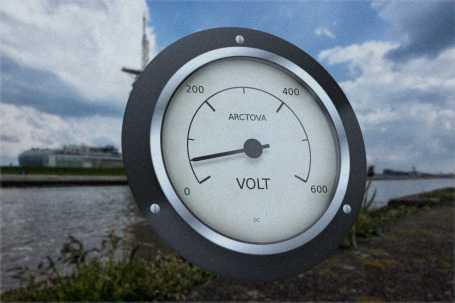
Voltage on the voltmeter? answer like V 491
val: V 50
